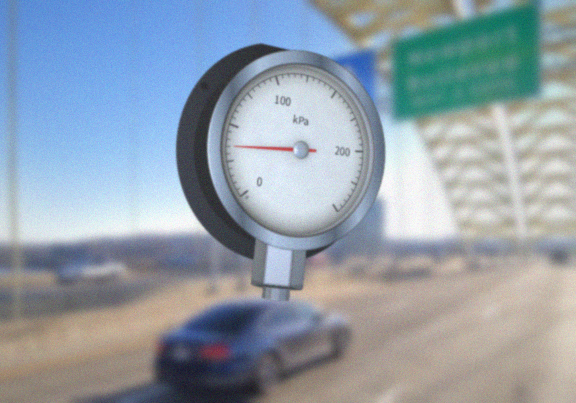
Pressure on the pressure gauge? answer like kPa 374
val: kPa 35
